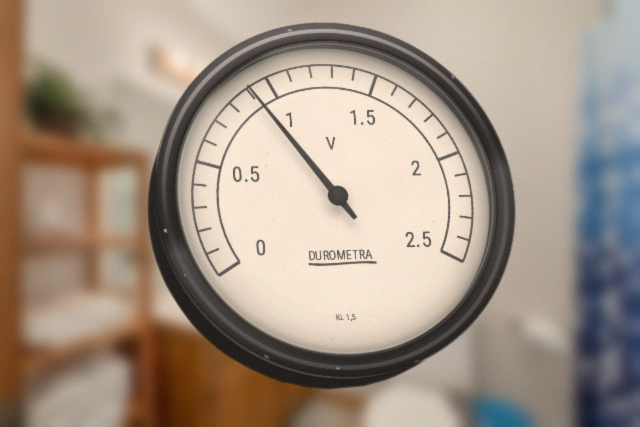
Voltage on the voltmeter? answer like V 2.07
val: V 0.9
